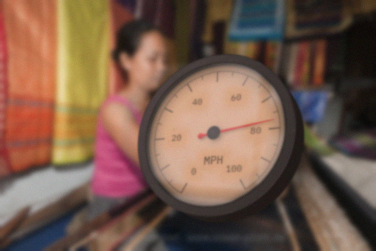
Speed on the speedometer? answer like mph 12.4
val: mph 77.5
